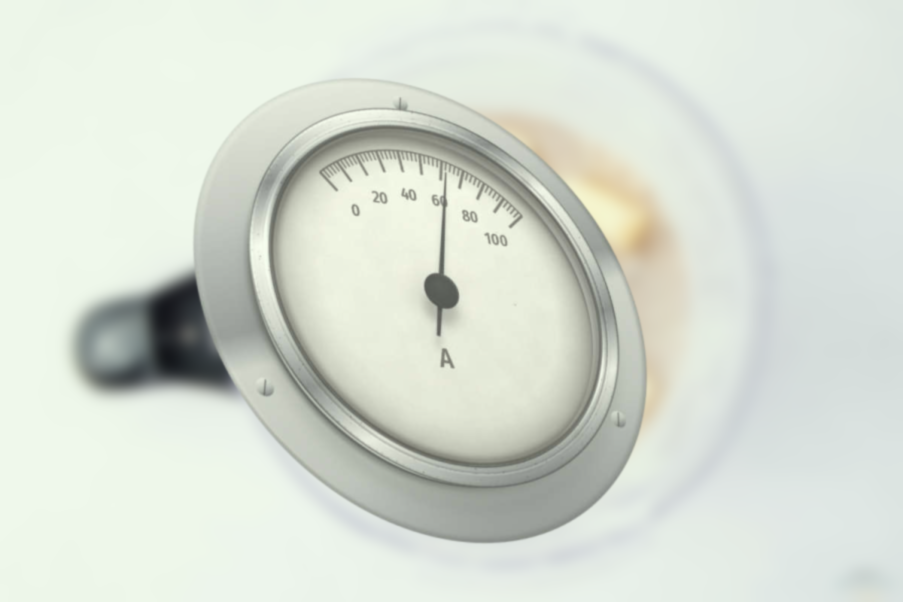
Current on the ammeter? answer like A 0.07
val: A 60
